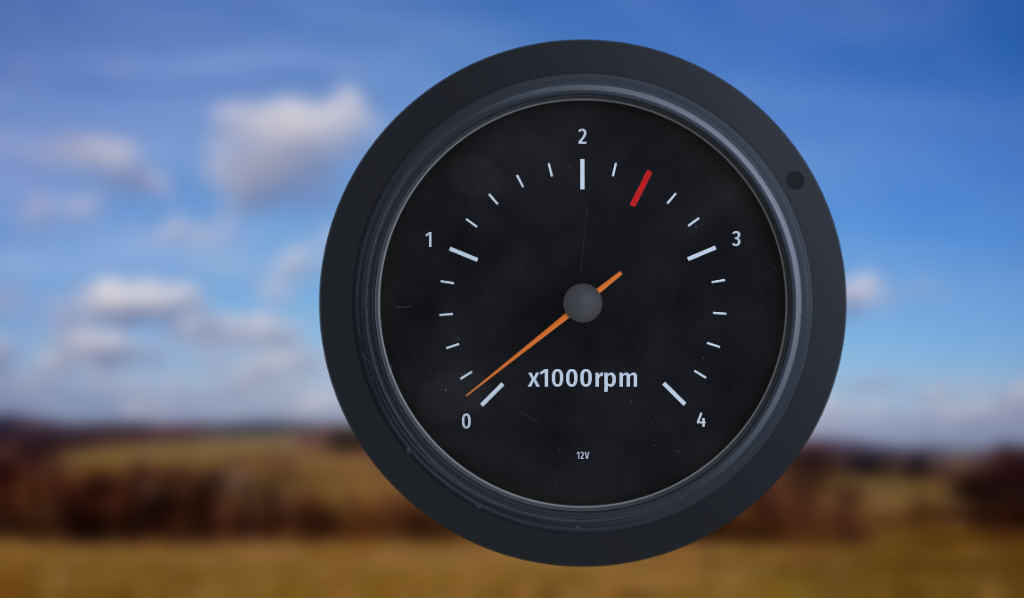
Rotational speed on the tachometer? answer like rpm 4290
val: rpm 100
